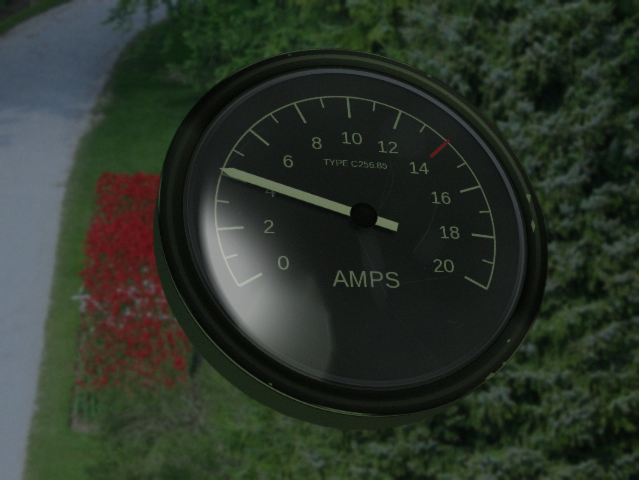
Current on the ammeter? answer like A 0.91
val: A 4
